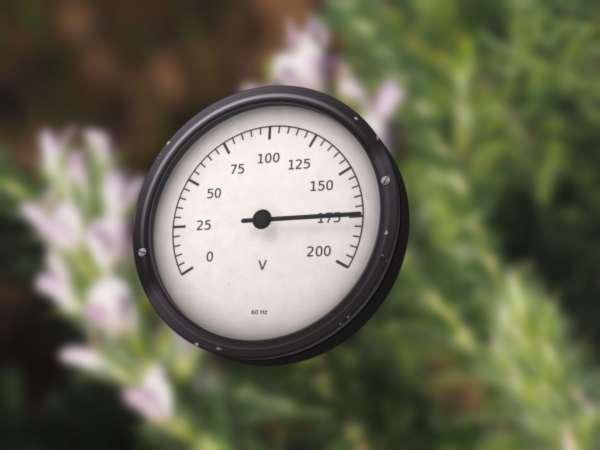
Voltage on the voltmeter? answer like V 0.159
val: V 175
